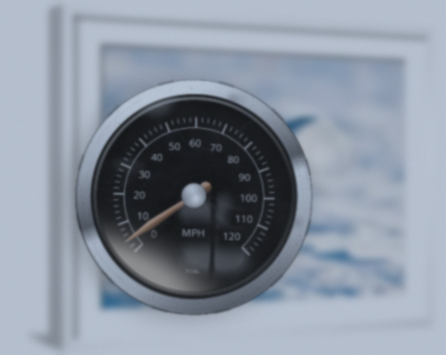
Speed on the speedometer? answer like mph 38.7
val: mph 4
